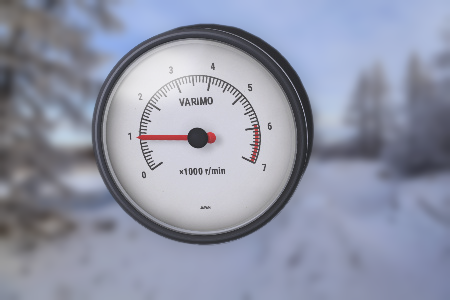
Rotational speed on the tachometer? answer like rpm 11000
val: rpm 1000
